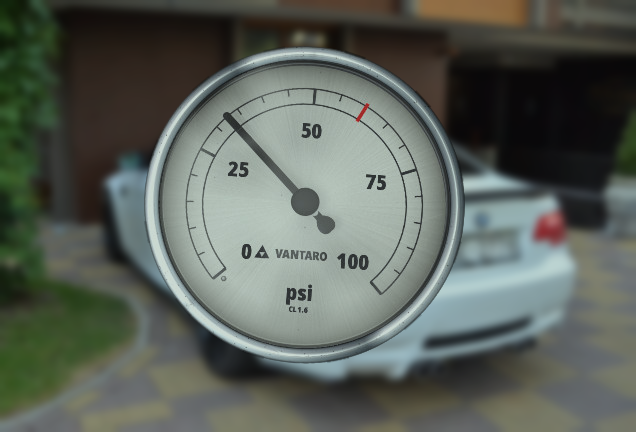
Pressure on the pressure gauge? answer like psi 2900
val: psi 32.5
